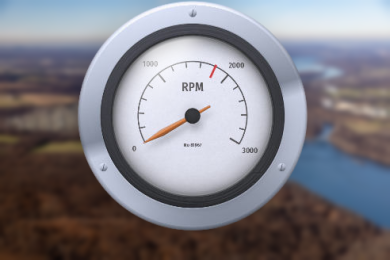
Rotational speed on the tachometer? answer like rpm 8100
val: rpm 0
